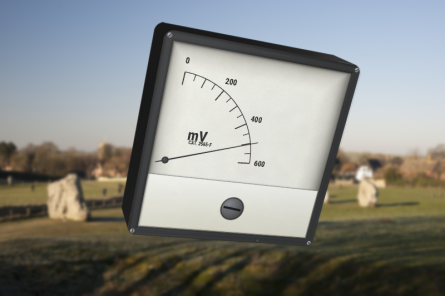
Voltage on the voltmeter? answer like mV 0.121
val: mV 500
